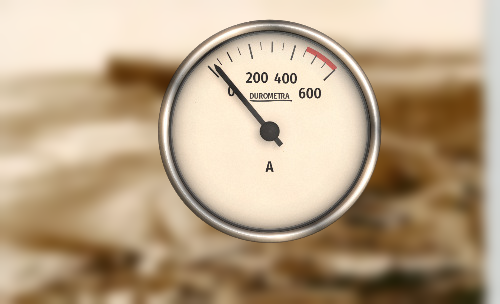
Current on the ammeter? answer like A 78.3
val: A 25
